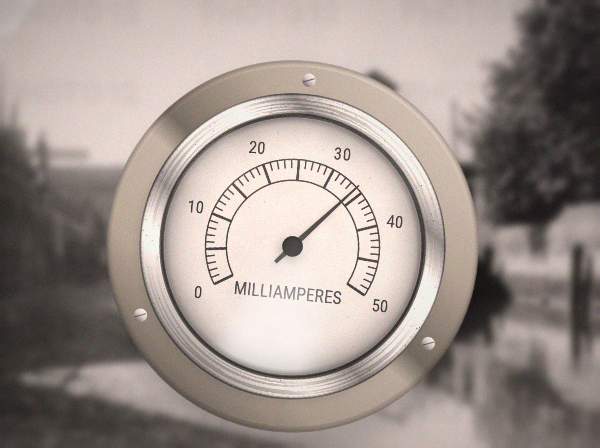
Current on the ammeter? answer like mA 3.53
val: mA 34
